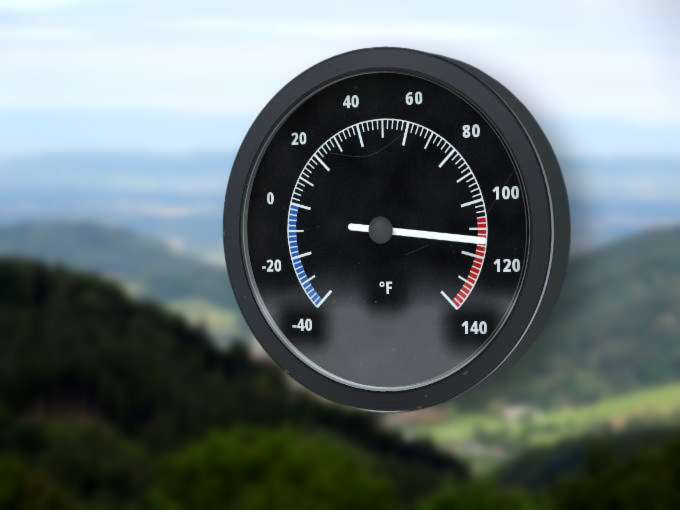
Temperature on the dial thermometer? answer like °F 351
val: °F 114
